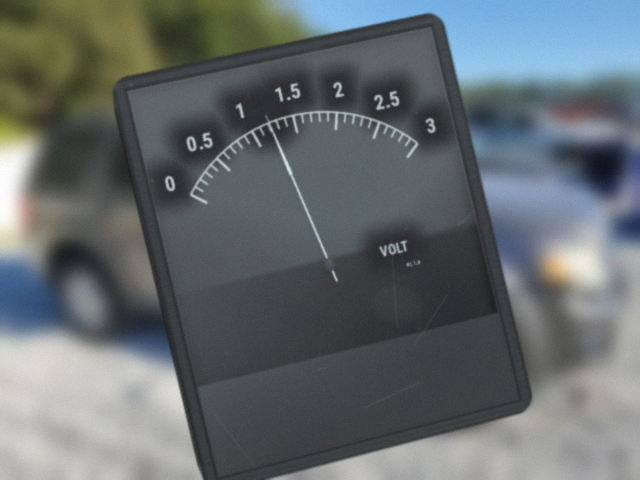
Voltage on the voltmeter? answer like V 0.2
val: V 1.2
